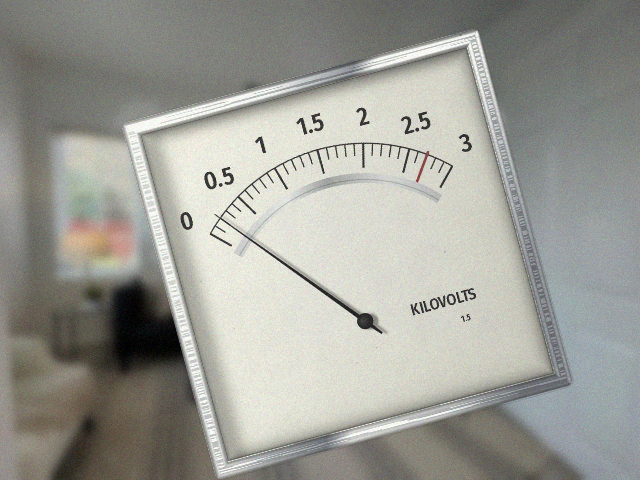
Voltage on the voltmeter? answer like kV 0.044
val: kV 0.2
